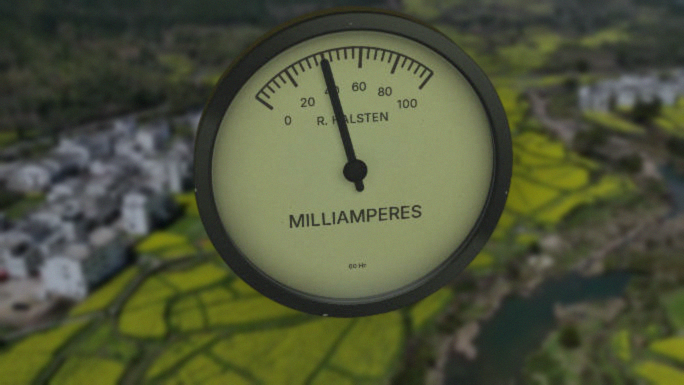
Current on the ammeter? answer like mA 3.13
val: mA 40
